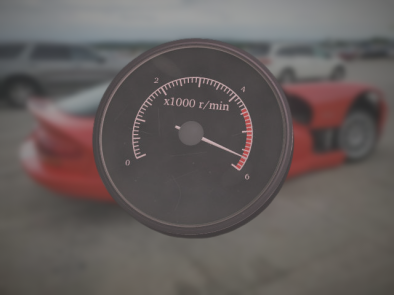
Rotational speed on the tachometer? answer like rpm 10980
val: rpm 5700
